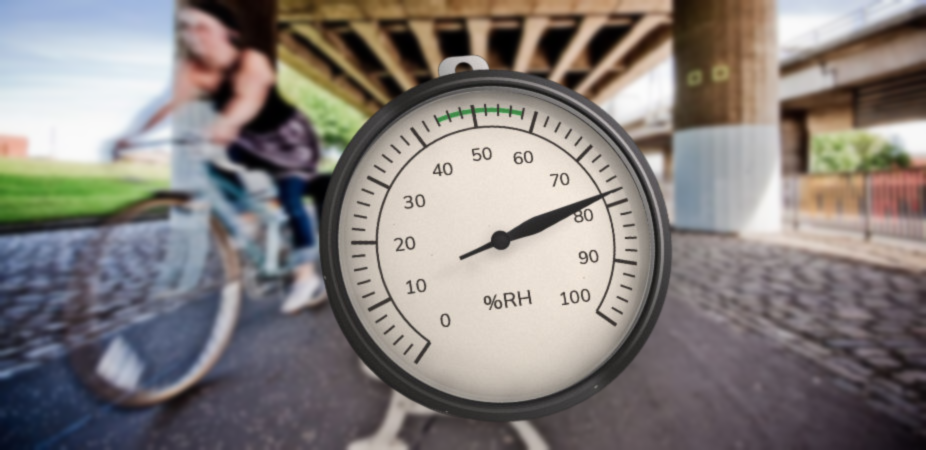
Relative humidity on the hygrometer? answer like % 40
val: % 78
